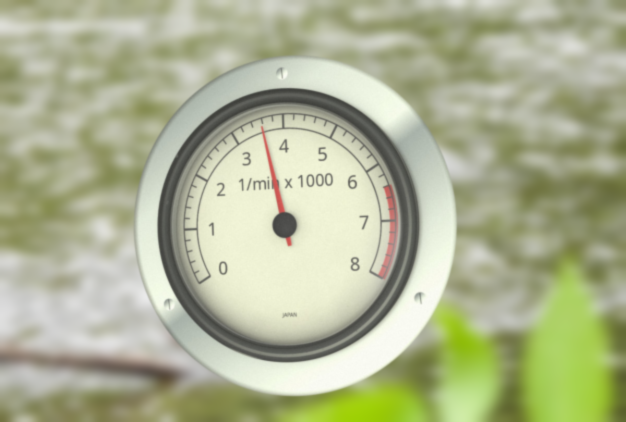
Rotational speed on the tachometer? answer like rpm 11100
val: rpm 3600
